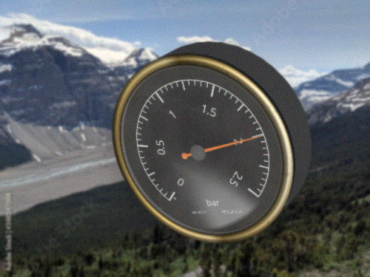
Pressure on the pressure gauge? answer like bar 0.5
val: bar 2
